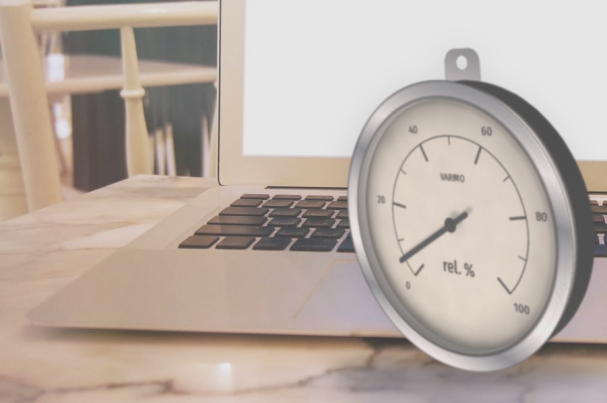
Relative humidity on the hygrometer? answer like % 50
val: % 5
